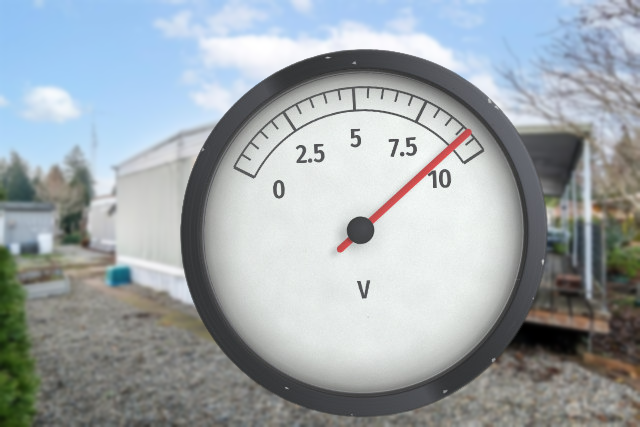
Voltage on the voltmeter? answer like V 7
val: V 9.25
